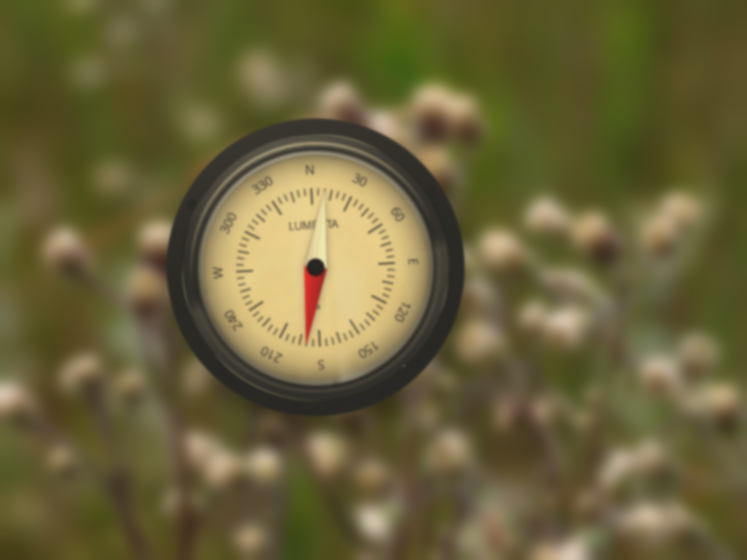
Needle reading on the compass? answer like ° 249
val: ° 190
